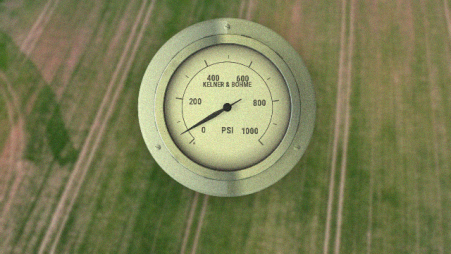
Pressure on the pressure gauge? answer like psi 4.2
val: psi 50
